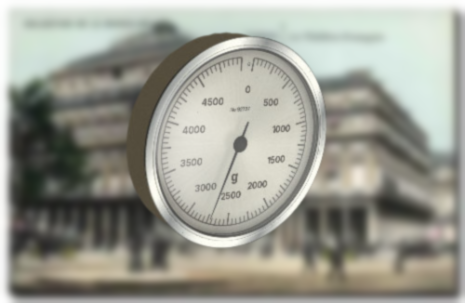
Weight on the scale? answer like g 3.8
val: g 2750
